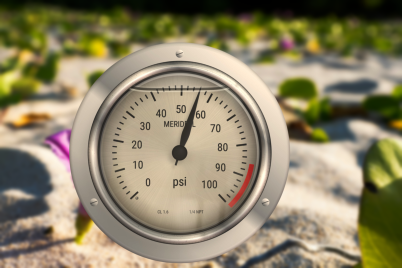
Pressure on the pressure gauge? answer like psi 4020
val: psi 56
